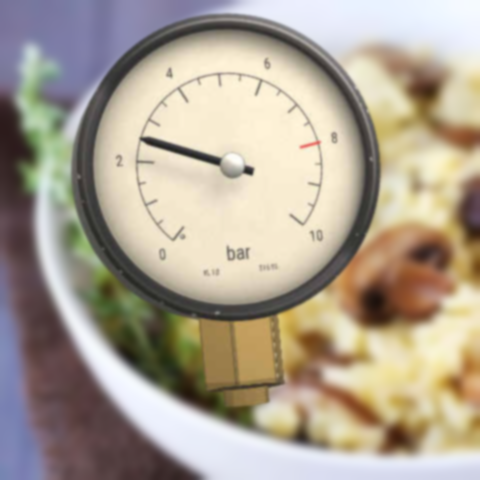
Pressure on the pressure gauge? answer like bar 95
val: bar 2.5
